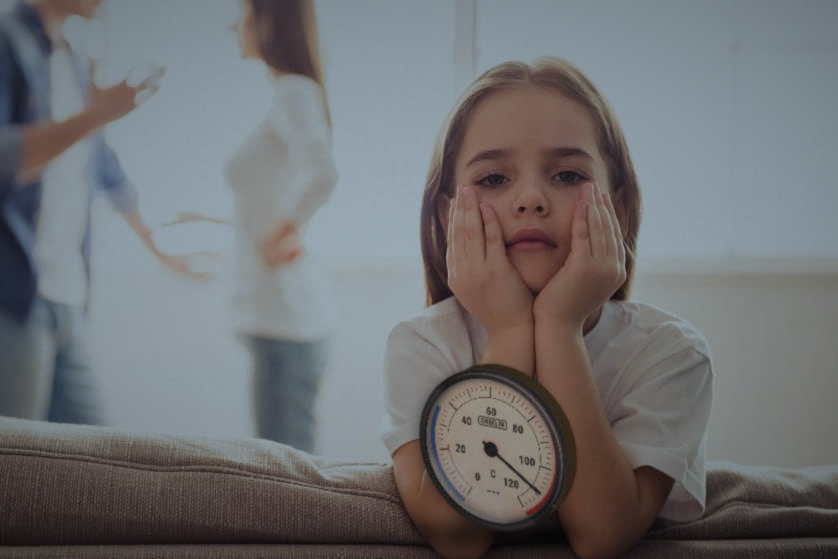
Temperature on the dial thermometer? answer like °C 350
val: °C 110
